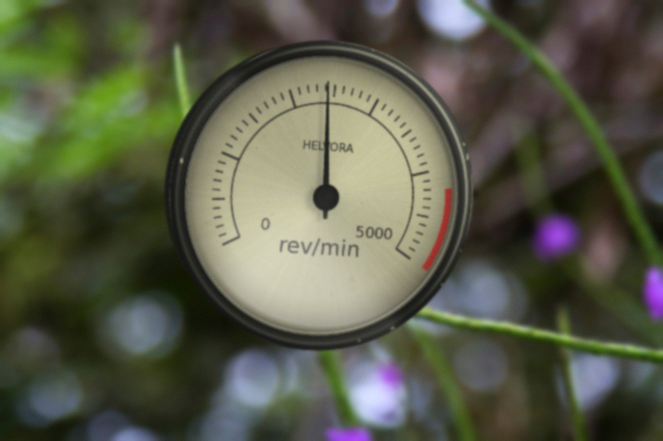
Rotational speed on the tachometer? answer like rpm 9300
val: rpm 2400
